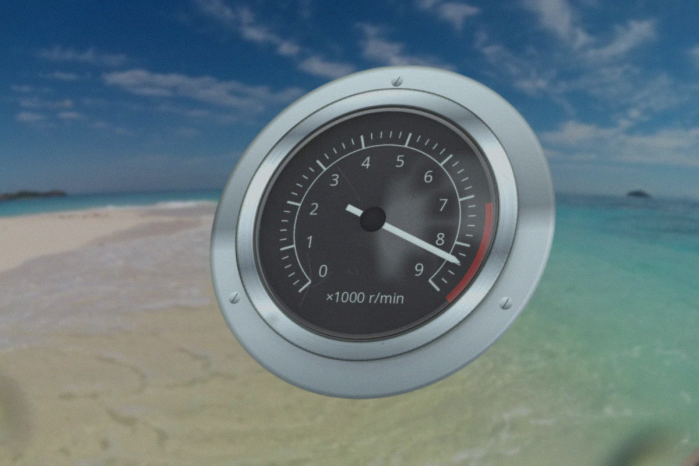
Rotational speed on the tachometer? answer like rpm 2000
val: rpm 8400
